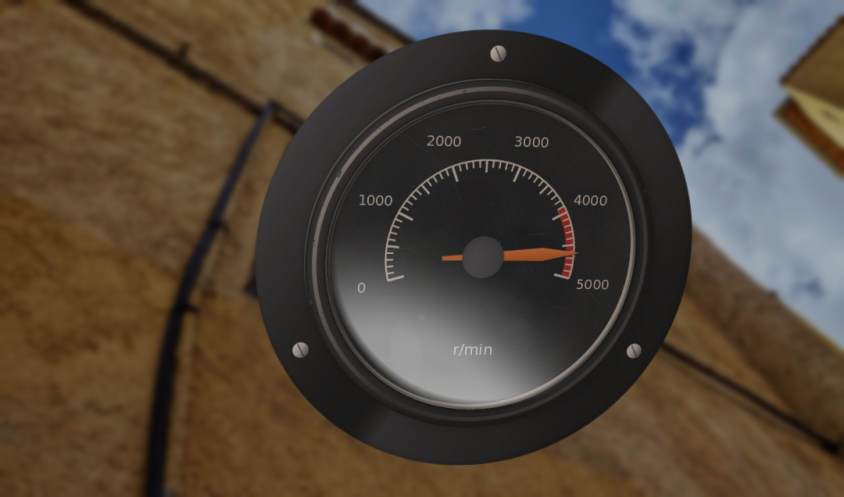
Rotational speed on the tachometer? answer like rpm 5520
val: rpm 4600
